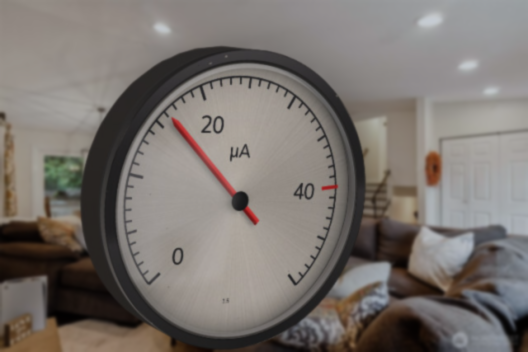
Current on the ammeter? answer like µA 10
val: µA 16
